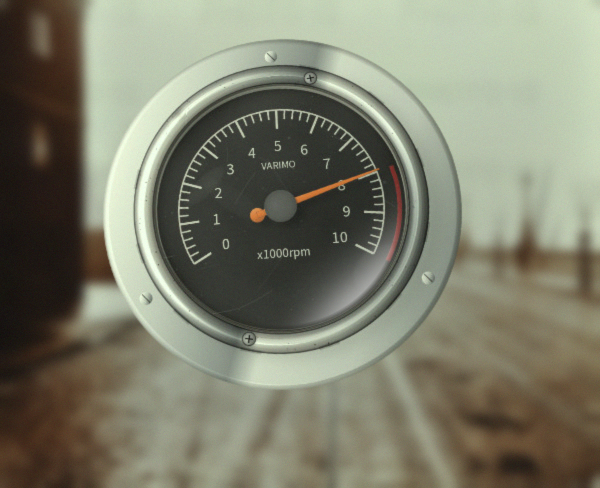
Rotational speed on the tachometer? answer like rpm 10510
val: rpm 8000
